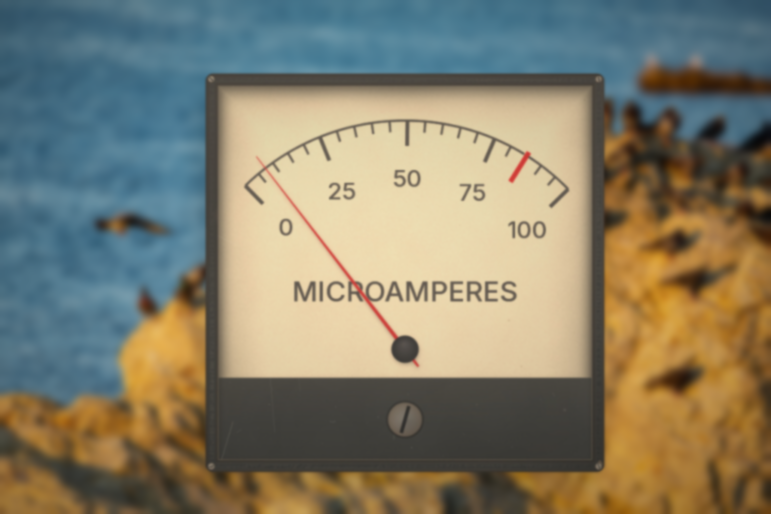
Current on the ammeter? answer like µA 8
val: µA 7.5
